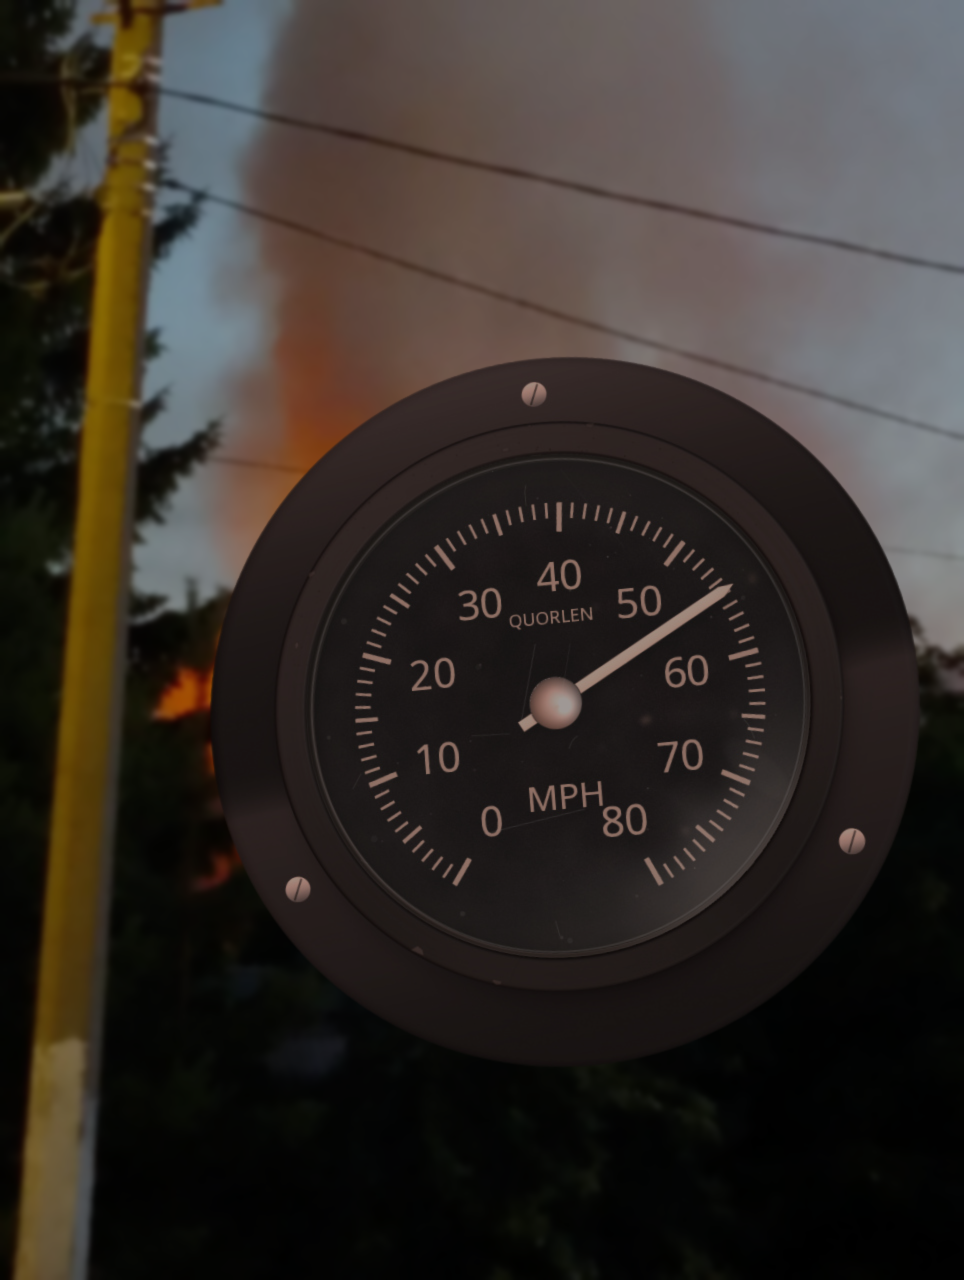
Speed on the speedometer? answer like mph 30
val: mph 55
